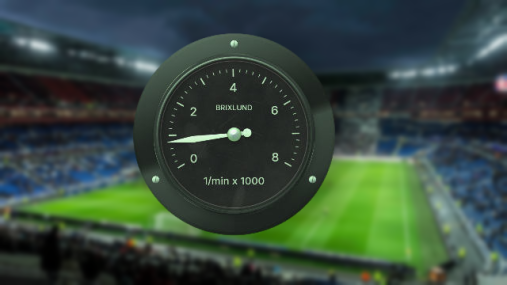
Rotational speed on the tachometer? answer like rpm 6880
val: rpm 800
